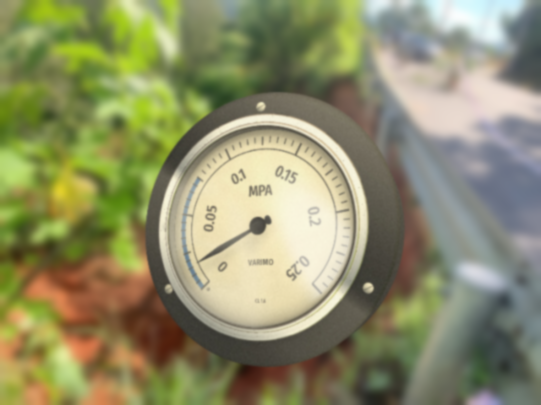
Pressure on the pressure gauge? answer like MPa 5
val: MPa 0.015
